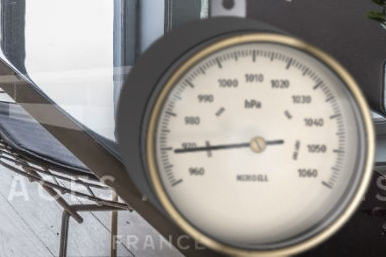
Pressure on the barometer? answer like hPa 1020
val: hPa 970
